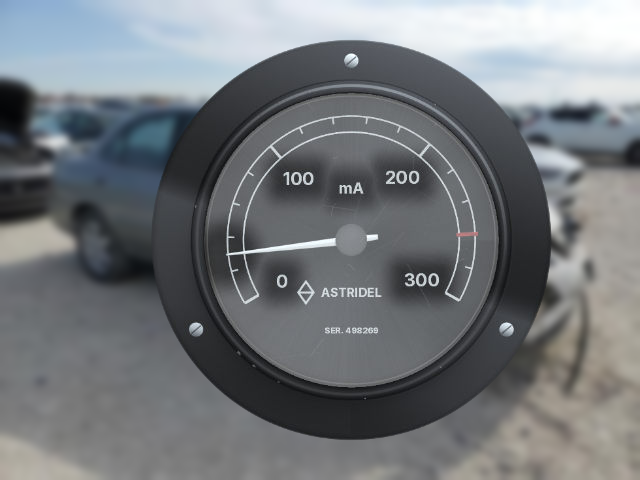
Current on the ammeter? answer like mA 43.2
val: mA 30
